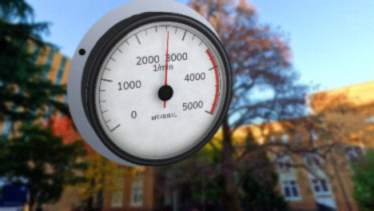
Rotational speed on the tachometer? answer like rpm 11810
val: rpm 2600
